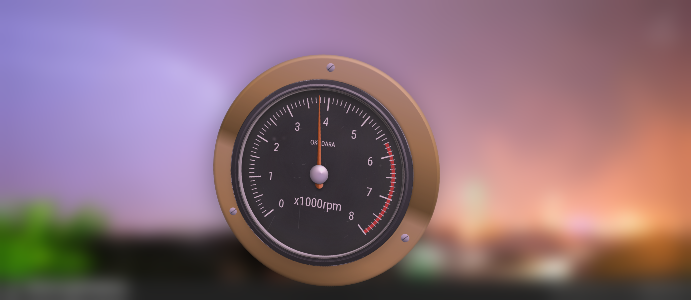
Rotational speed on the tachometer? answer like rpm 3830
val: rpm 3800
